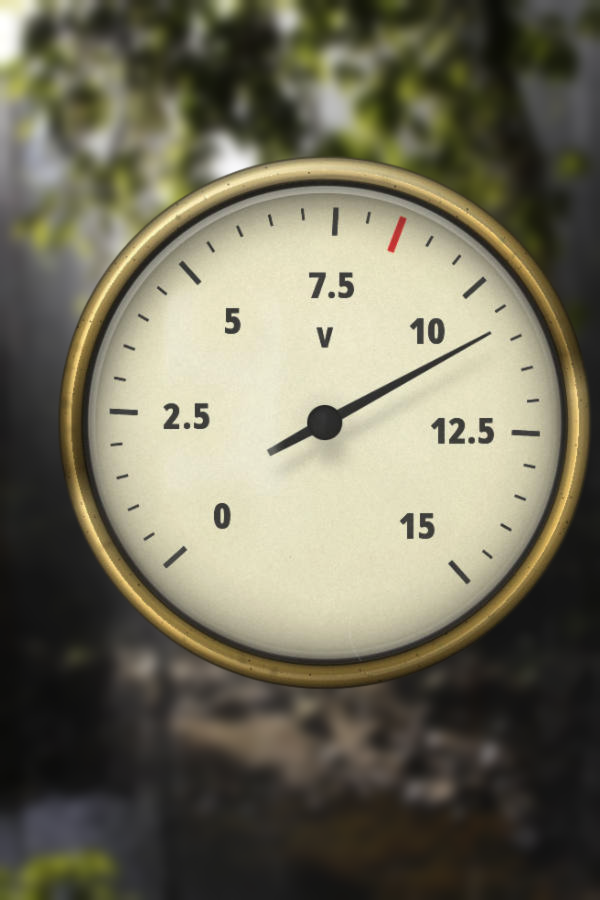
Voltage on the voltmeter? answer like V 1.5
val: V 10.75
